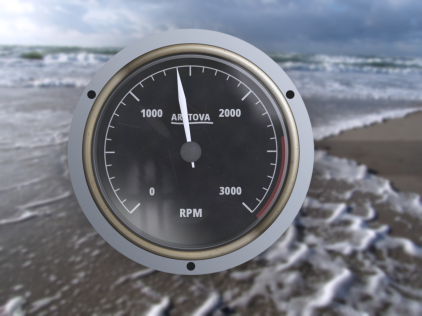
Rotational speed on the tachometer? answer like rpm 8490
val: rpm 1400
